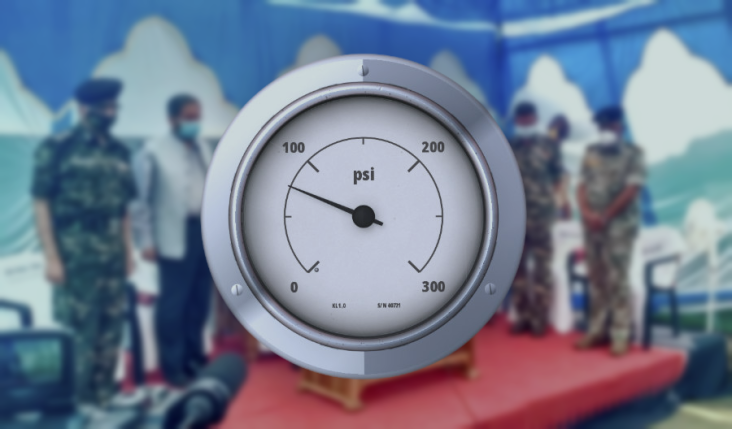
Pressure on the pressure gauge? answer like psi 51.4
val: psi 75
